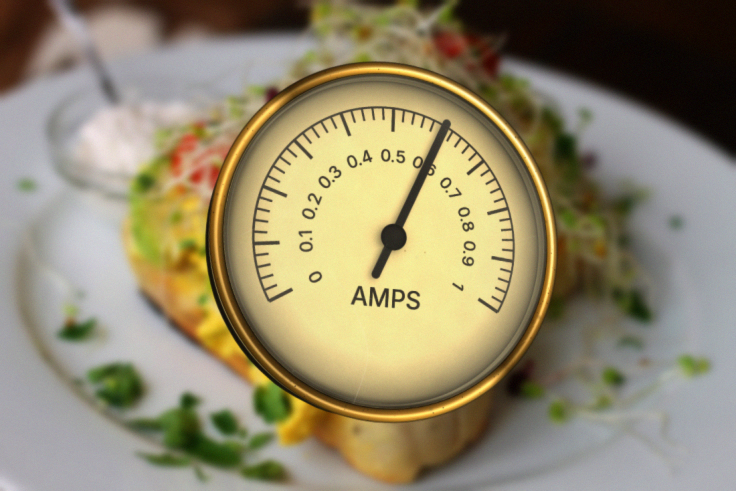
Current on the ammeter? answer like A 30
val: A 0.6
